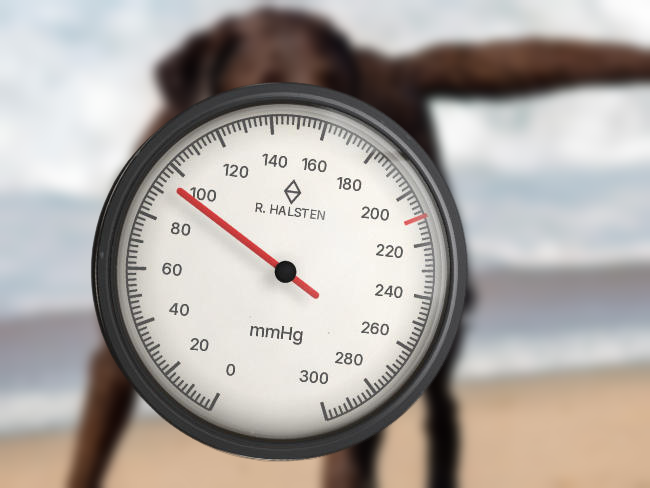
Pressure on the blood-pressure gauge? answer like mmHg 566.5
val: mmHg 94
